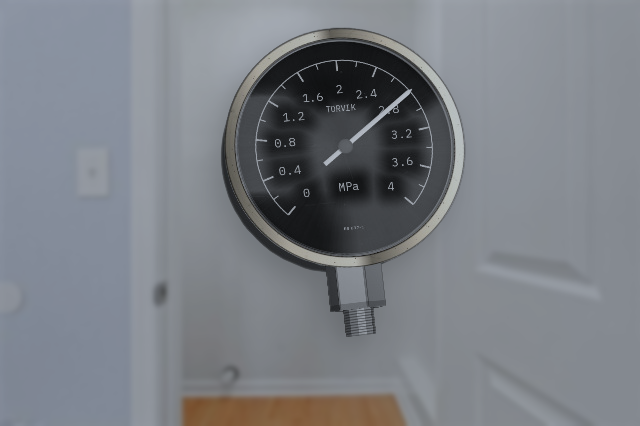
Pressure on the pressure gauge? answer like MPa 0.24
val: MPa 2.8
